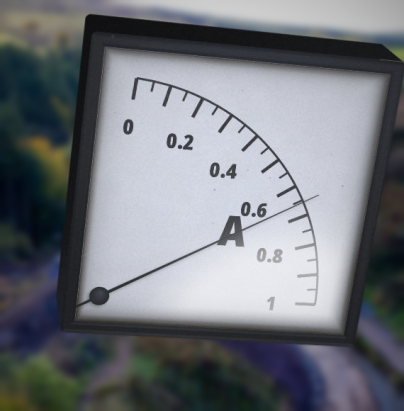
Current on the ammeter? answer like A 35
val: A 0.65
